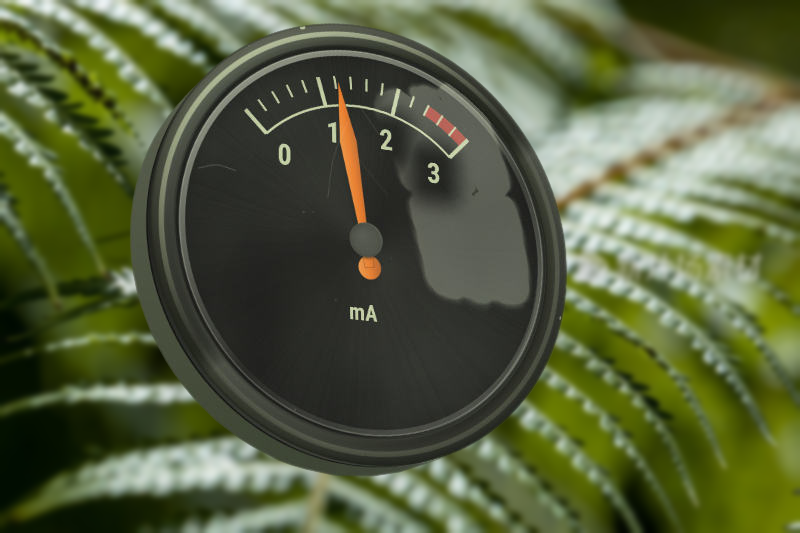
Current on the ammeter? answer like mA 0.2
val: mA 1.2
